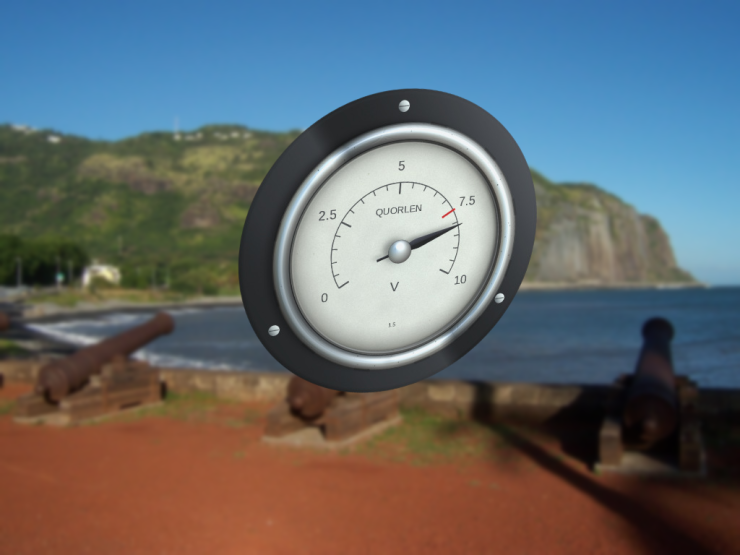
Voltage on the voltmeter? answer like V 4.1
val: V 8
